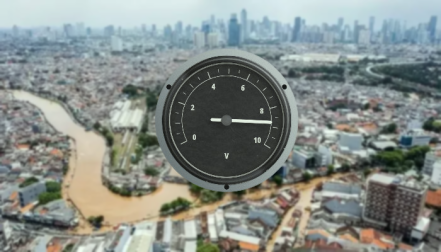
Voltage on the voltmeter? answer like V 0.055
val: V 8.75
